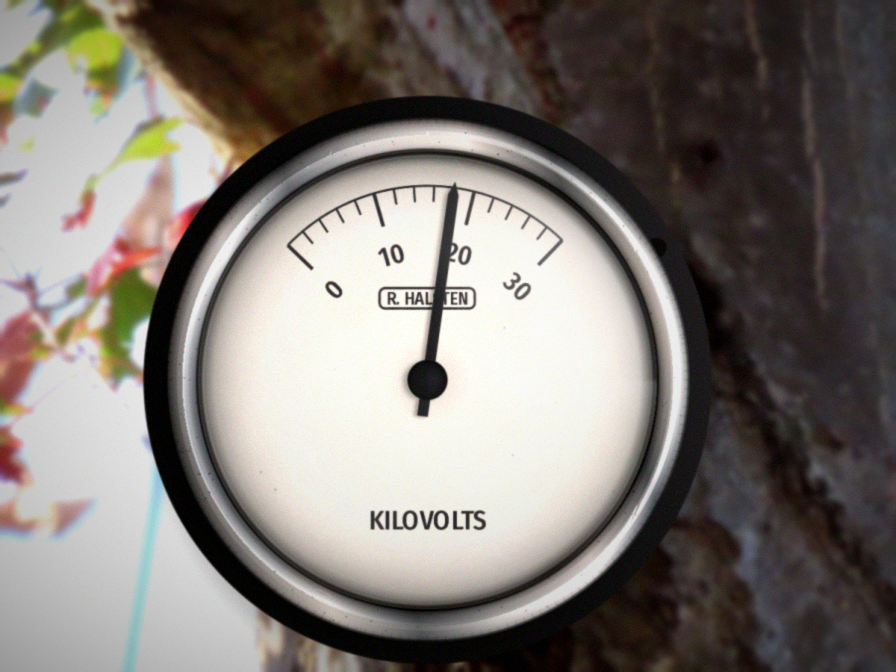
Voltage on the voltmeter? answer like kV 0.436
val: kV 18
